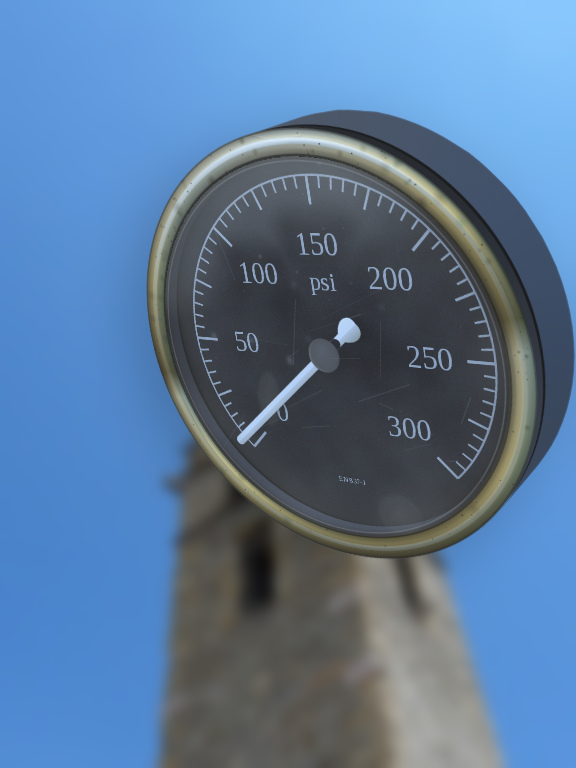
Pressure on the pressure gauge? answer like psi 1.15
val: psi 5
